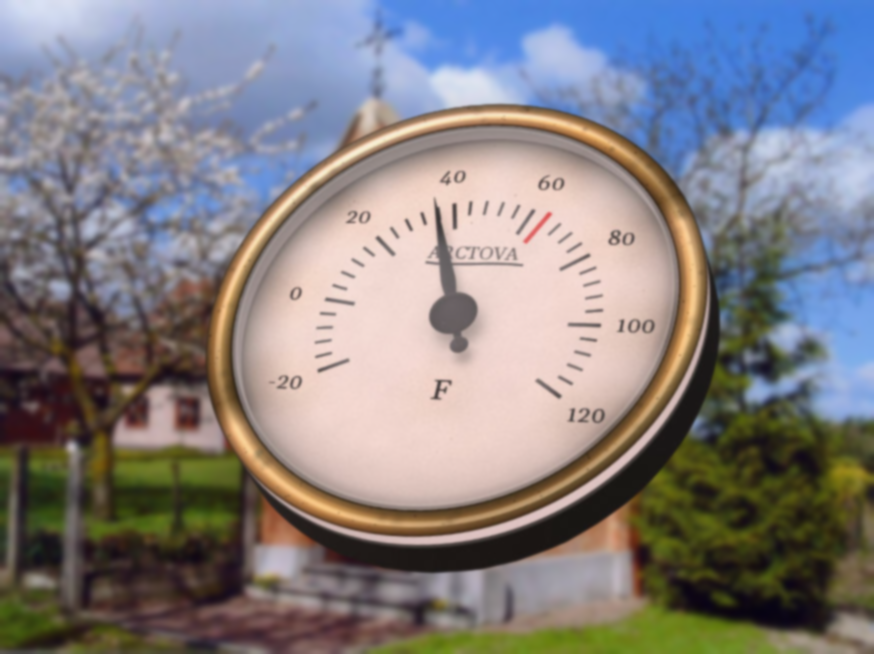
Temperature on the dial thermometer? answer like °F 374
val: °F 36
